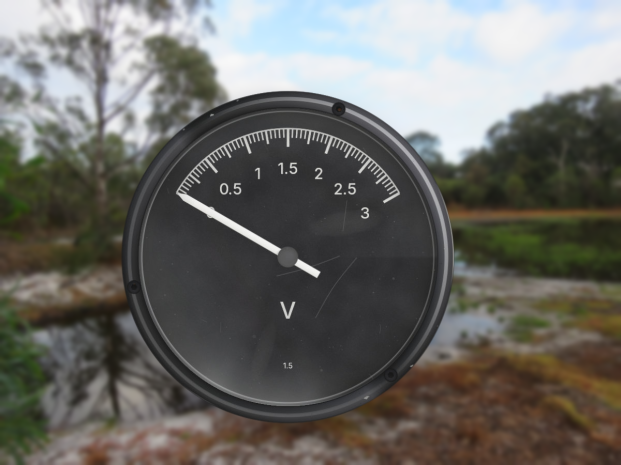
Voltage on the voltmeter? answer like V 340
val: V 0
